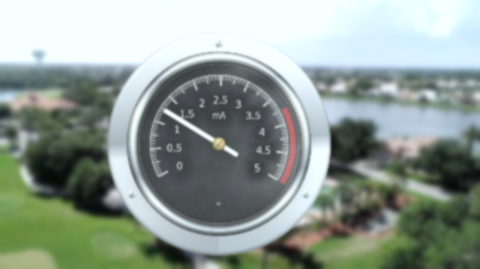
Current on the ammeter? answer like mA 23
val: mA 1.25
